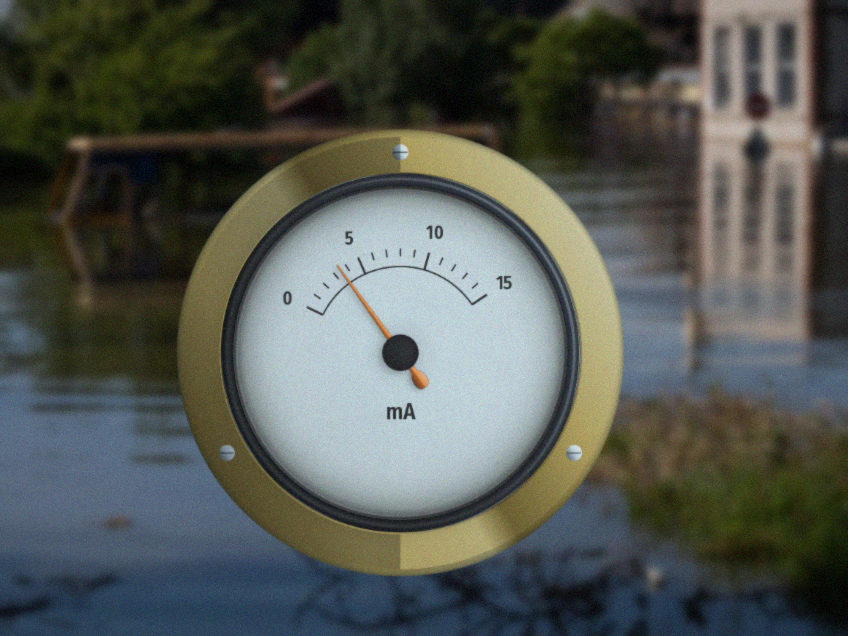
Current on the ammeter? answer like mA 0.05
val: mA 3.5
